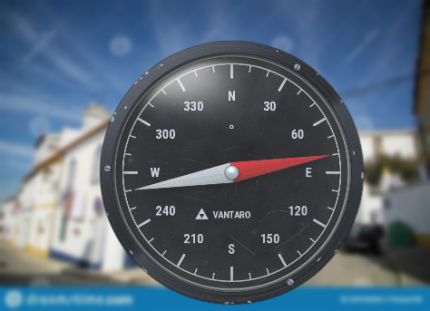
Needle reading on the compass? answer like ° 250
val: ° 80
